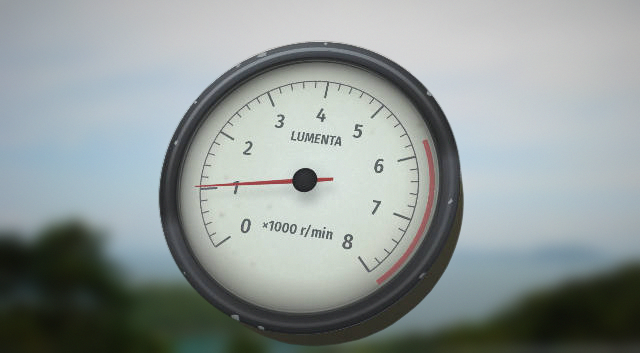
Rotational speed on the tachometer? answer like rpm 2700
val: rpm 1000
